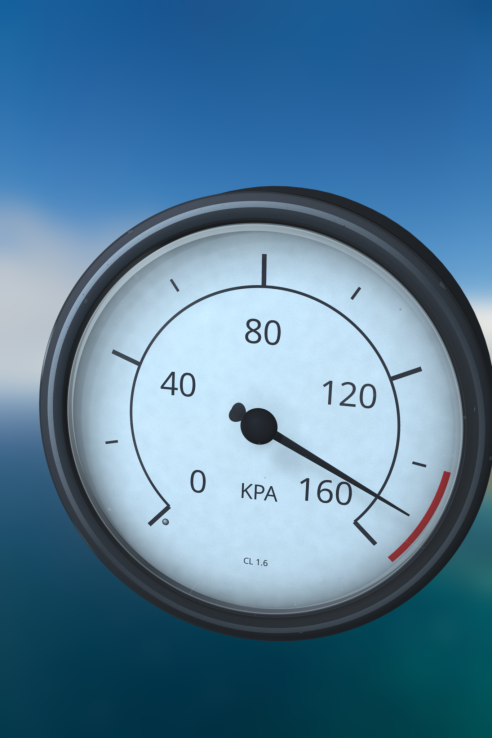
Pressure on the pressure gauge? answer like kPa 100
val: kPa 150
